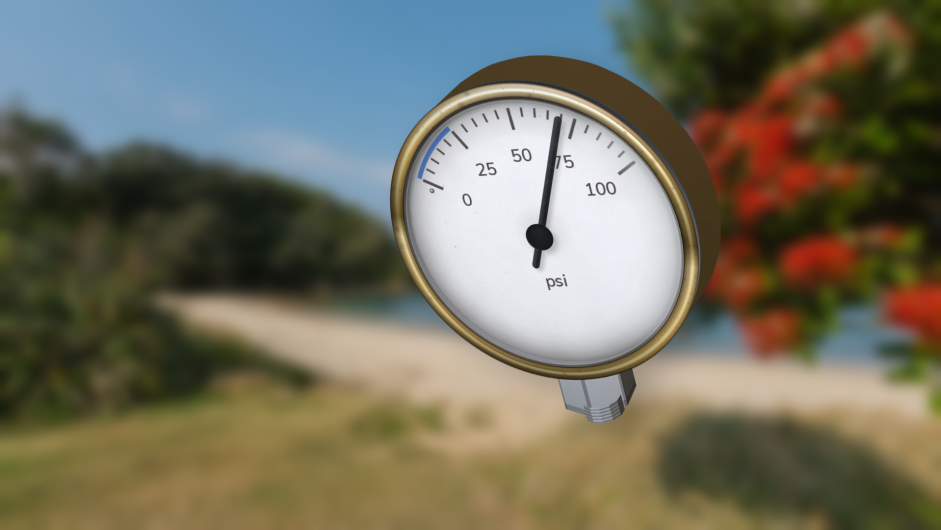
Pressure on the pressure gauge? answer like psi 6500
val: psi 70
